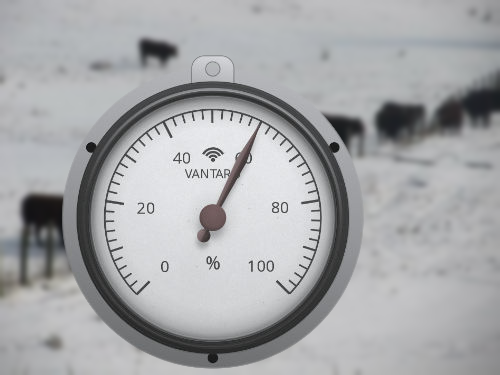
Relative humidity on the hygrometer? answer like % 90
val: % 60
